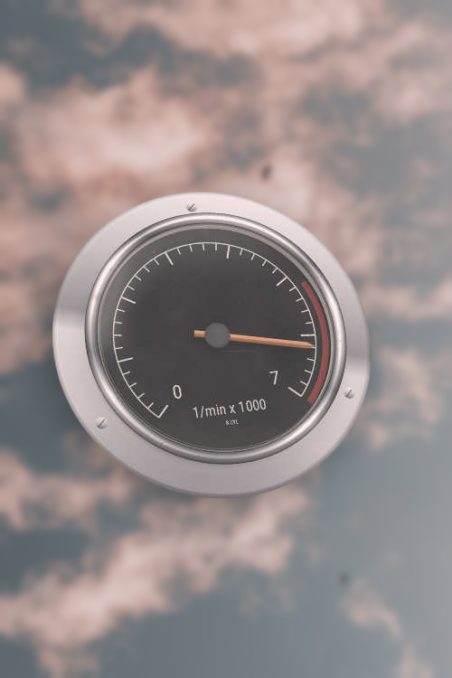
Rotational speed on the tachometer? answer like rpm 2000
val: rpm 6200
